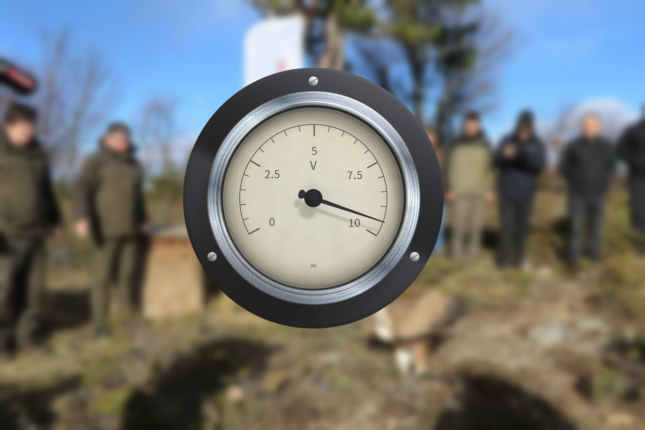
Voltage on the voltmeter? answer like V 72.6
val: V 9.5
